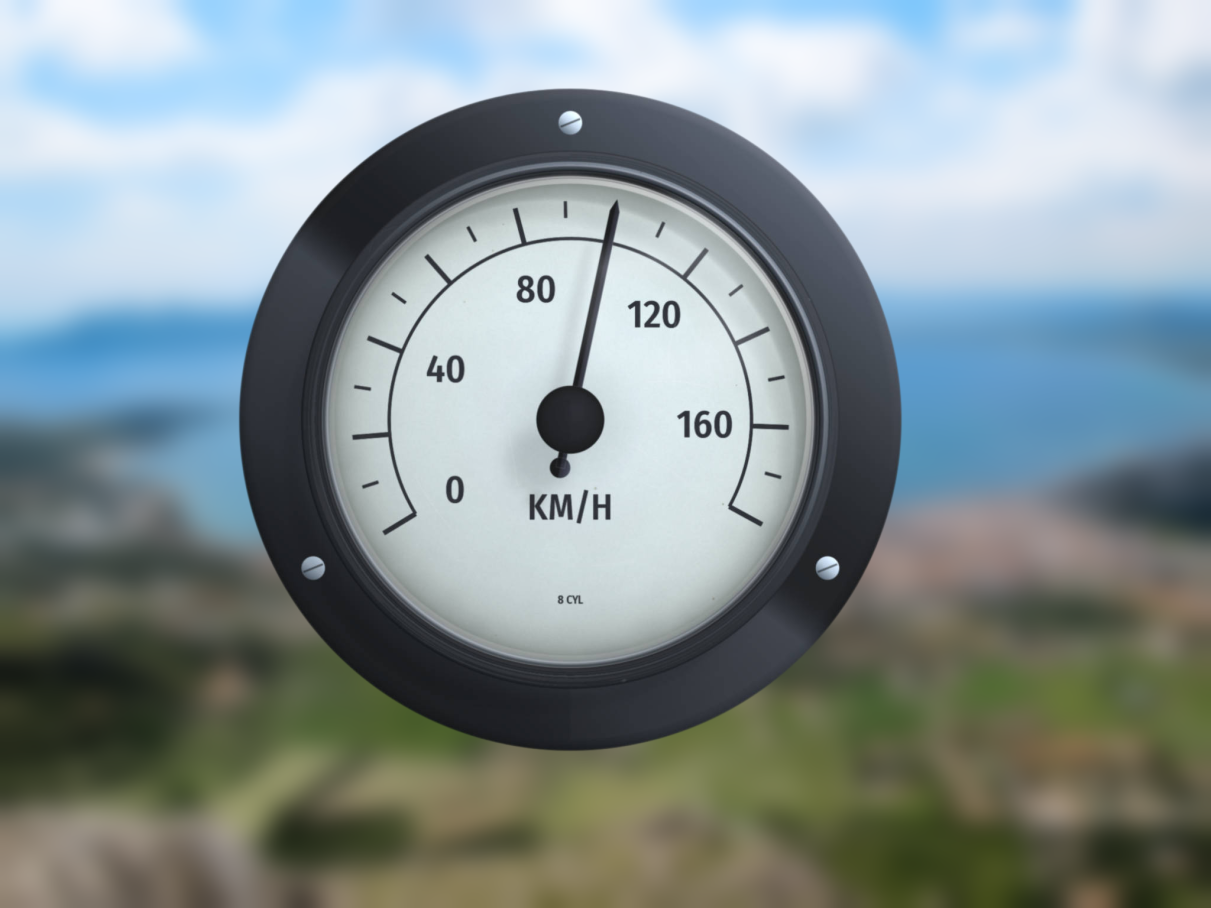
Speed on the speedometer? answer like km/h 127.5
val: km/h 100
